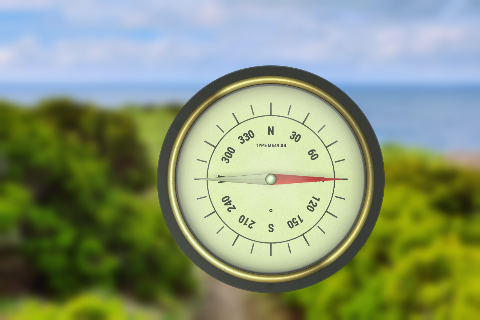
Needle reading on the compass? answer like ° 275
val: ° 90
